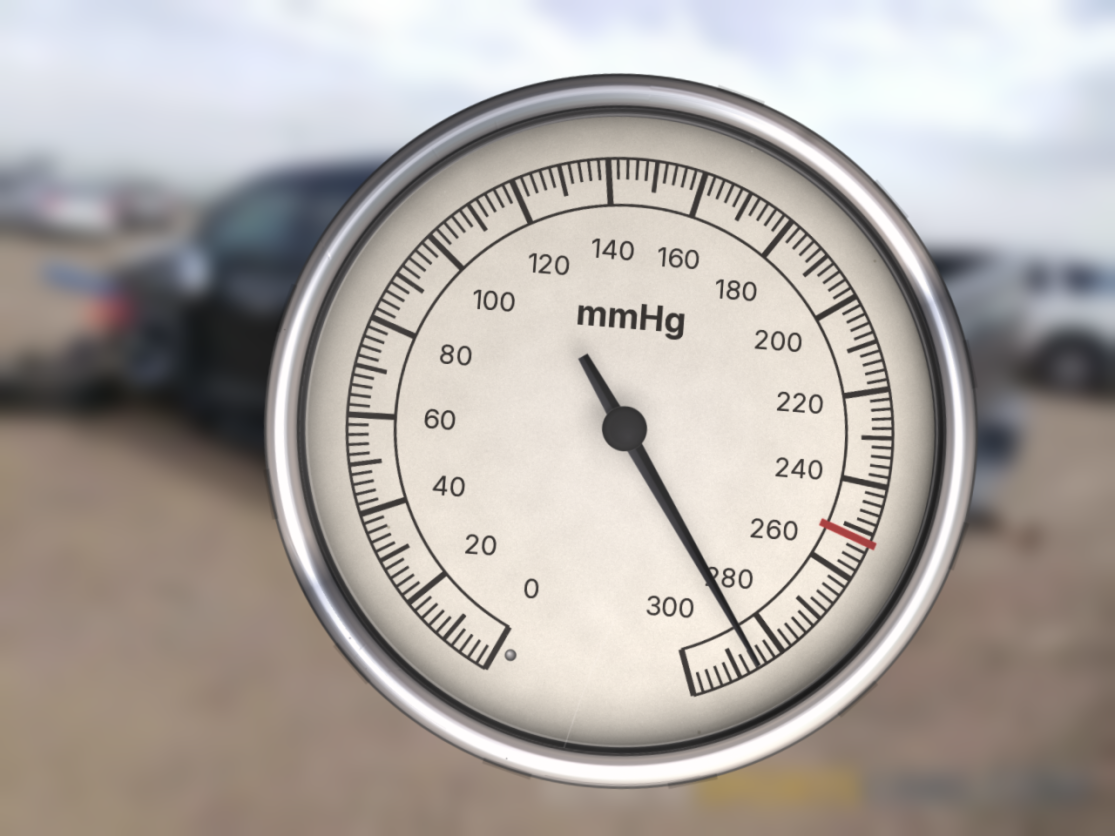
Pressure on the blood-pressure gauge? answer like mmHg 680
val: mmHg 286
